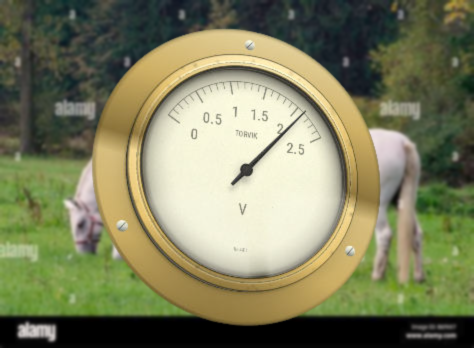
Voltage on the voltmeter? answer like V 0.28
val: V 2.1
